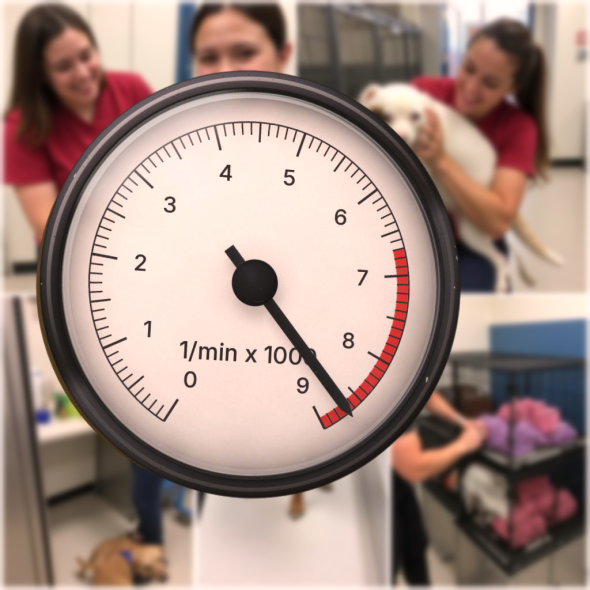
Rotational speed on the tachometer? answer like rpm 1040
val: rpm 8700
